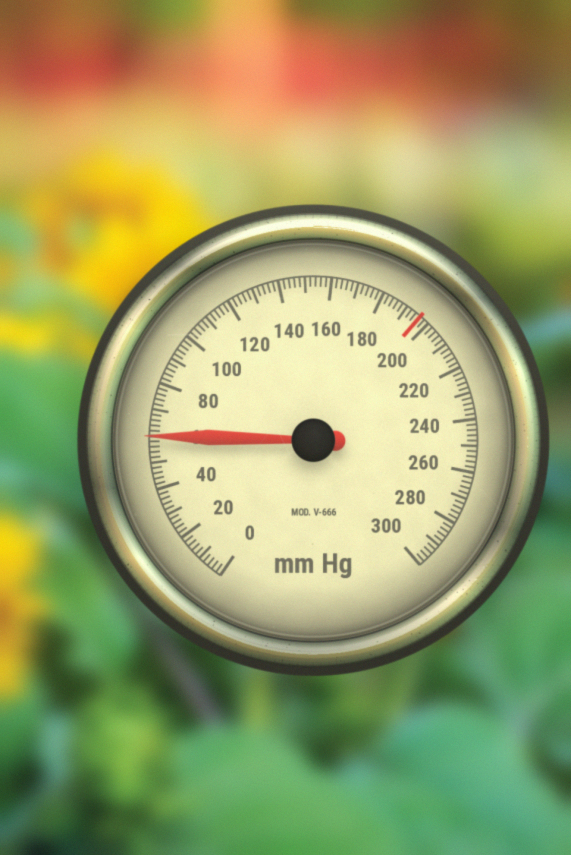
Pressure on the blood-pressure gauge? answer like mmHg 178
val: mmHg 60
